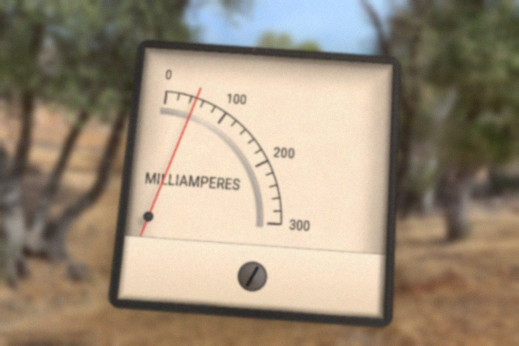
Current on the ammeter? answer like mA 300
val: mA 50
